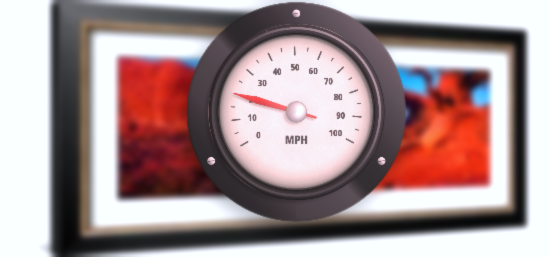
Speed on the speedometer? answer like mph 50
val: mph 20
